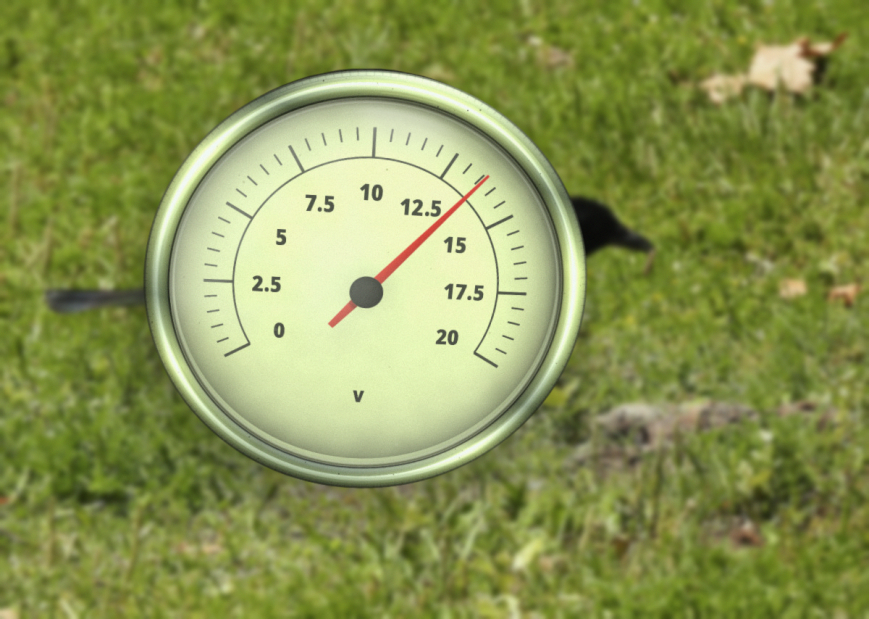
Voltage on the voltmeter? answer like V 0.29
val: V 13.5
